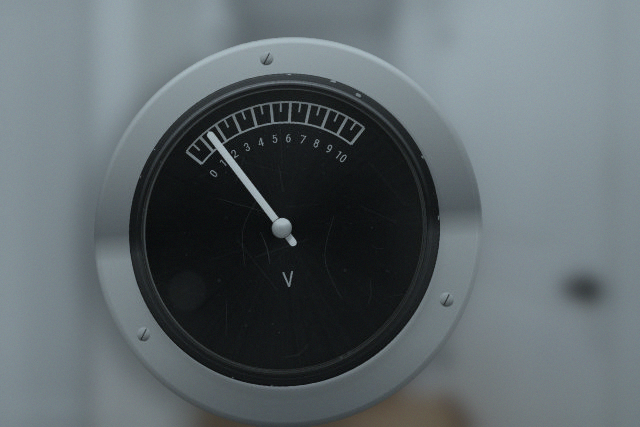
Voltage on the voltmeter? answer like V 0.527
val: V 1.5
